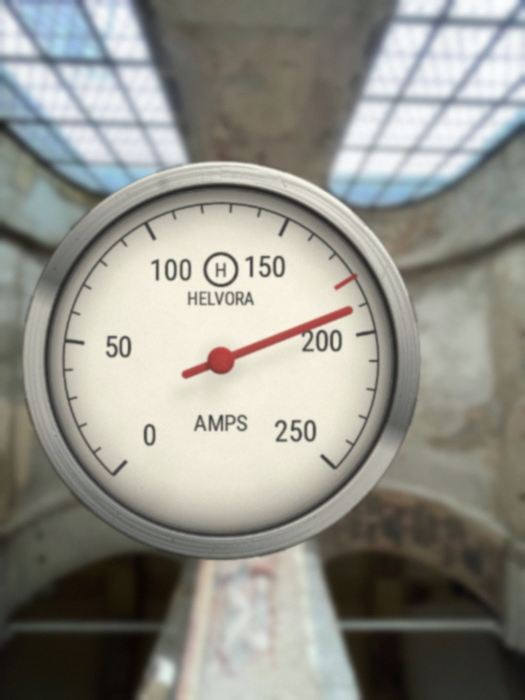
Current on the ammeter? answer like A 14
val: A 190
